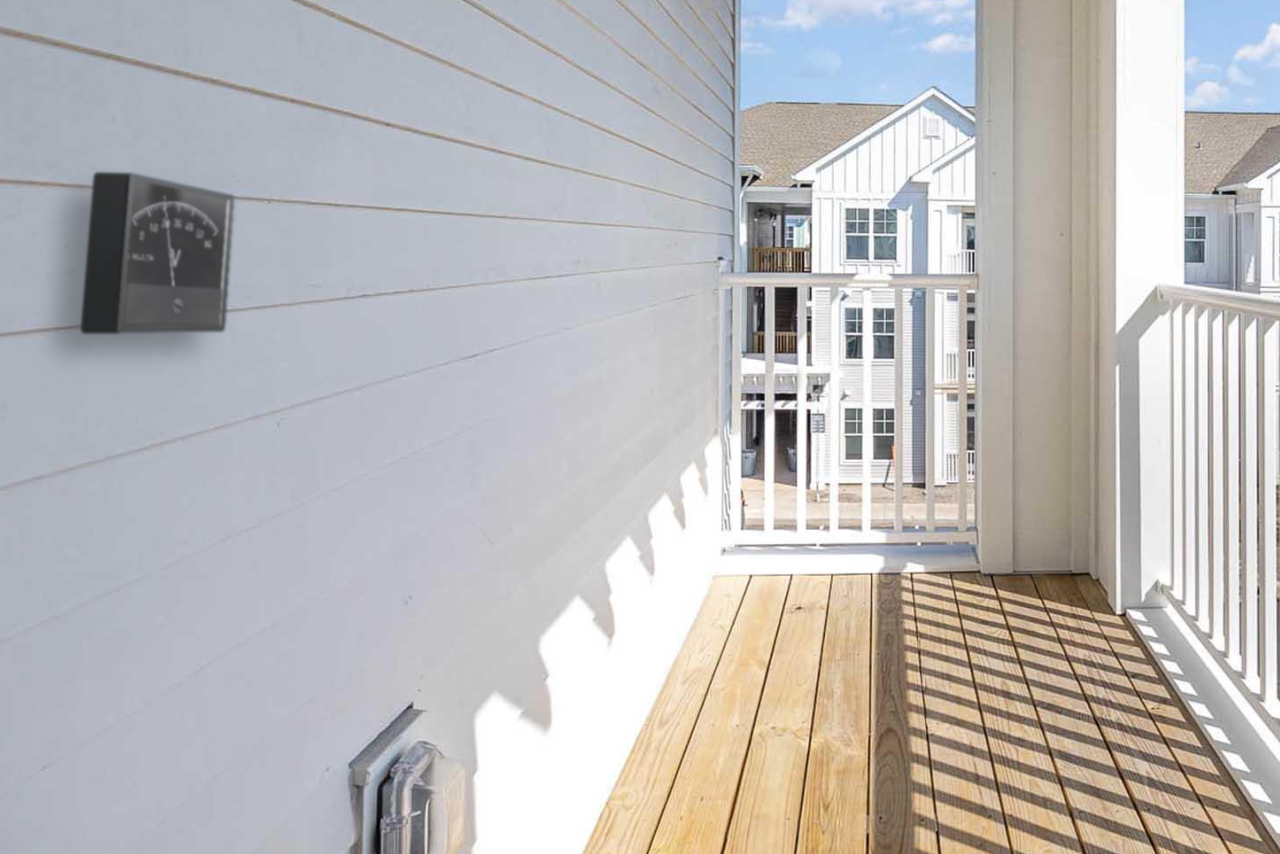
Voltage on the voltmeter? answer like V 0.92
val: V 20
